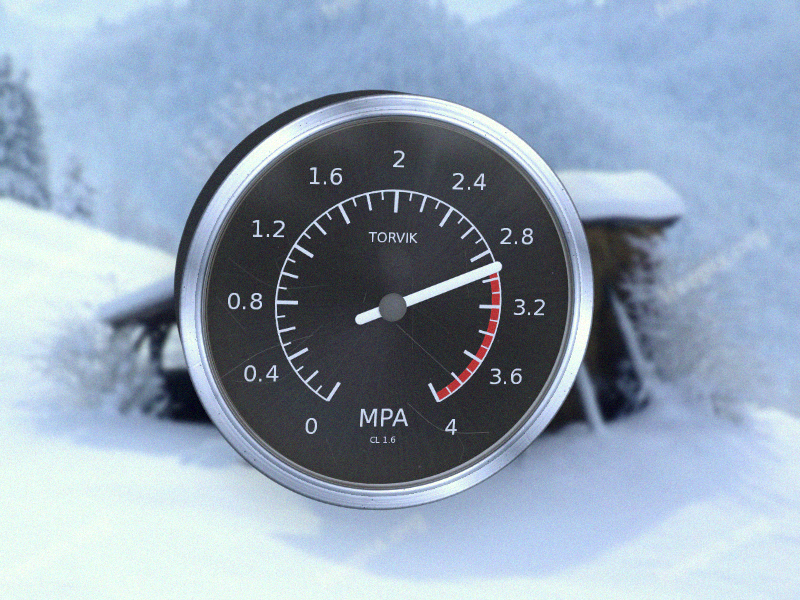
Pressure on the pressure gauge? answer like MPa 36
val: MPa 2.9
